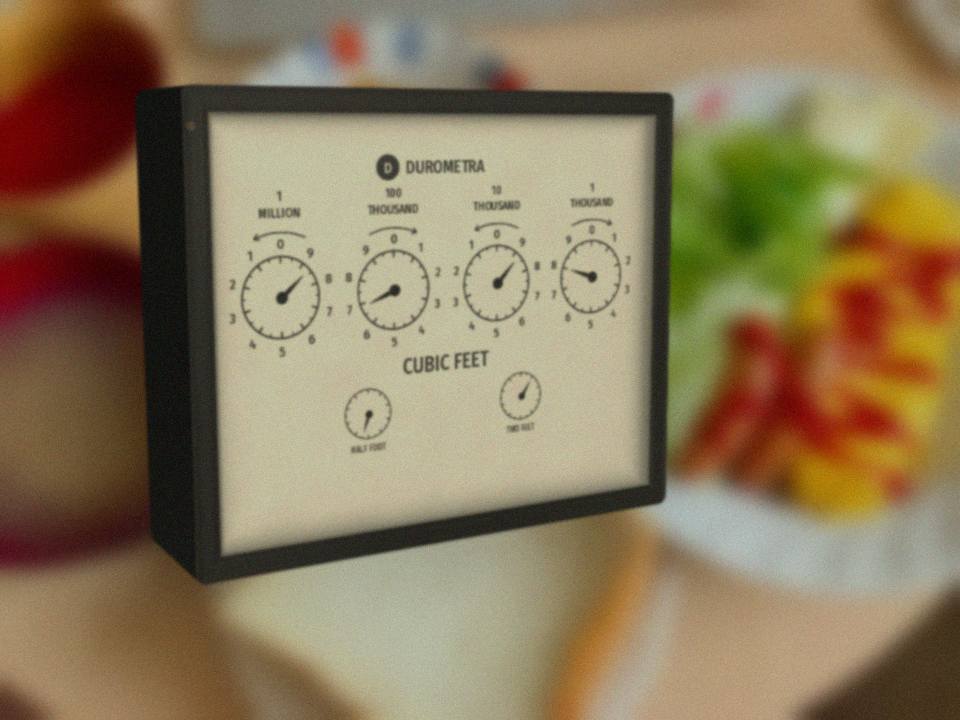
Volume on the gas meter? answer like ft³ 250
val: ft³ 868800
